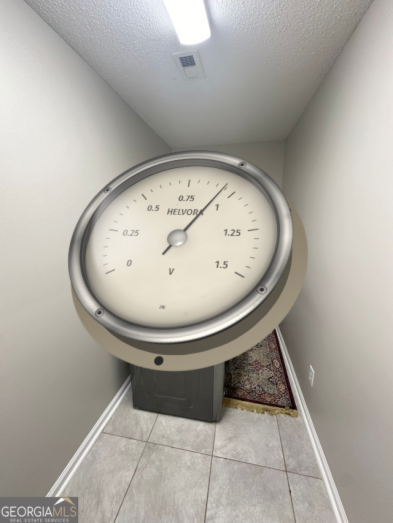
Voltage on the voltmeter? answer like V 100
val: V 0.95
